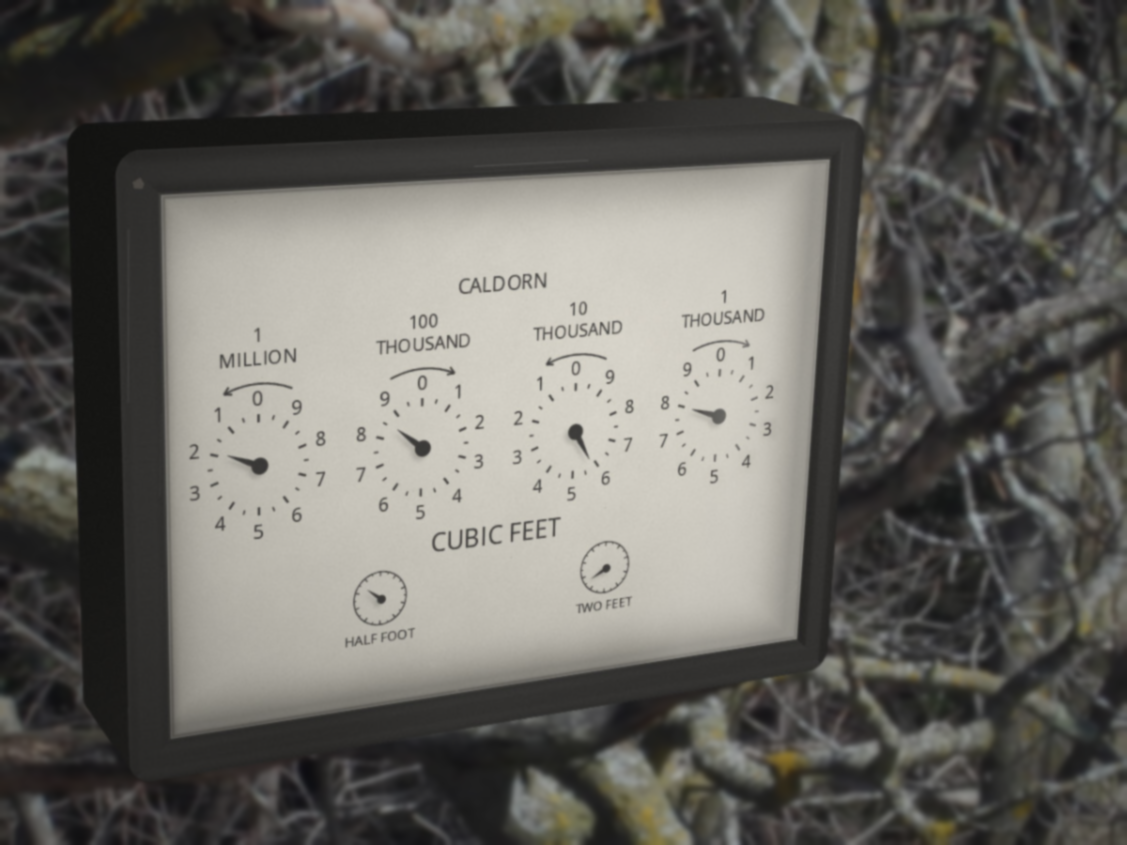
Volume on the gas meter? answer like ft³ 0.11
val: ft³ 185800
